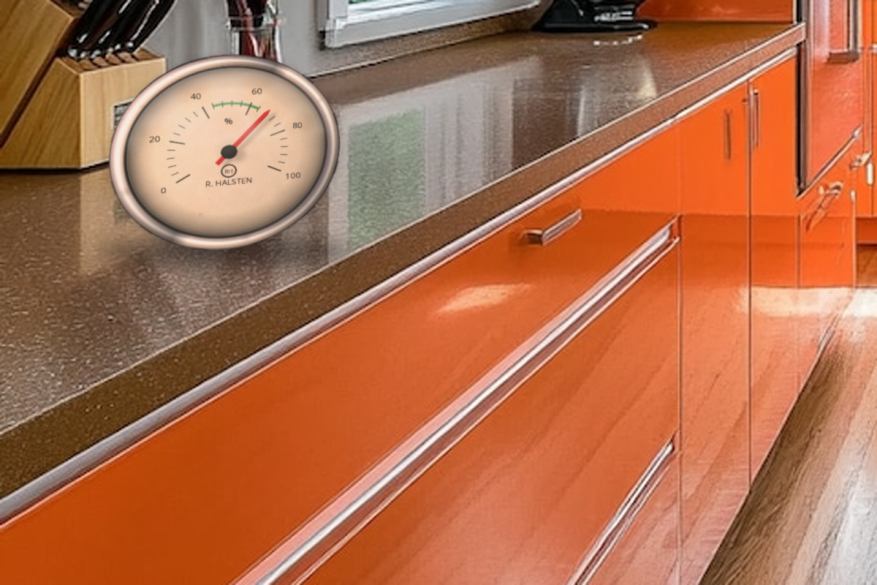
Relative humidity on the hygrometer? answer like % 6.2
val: % 68
